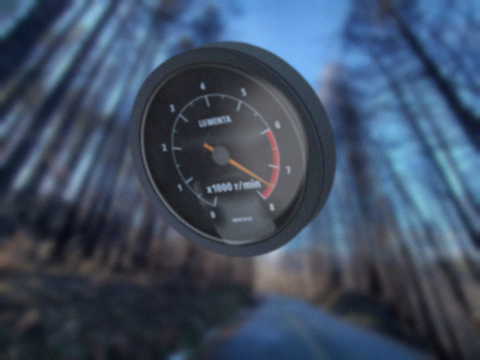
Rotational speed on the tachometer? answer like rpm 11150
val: rpm 7500
